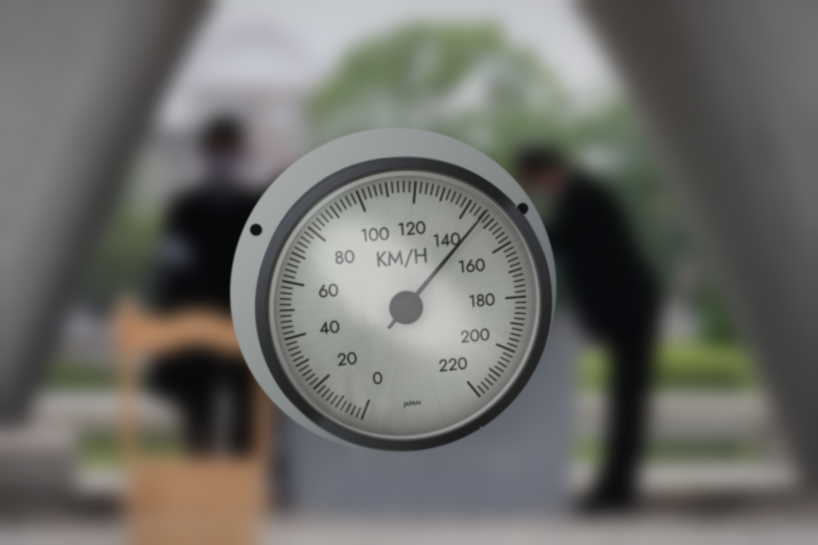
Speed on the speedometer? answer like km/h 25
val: km/h 146
